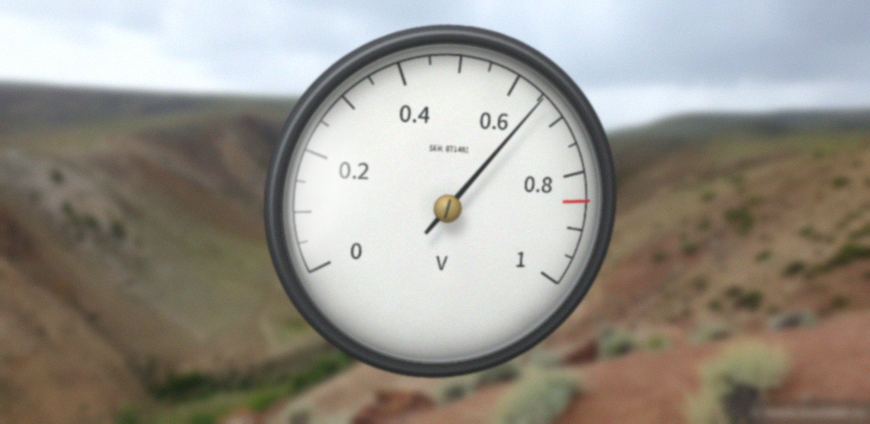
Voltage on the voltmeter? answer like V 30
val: V 0.65
